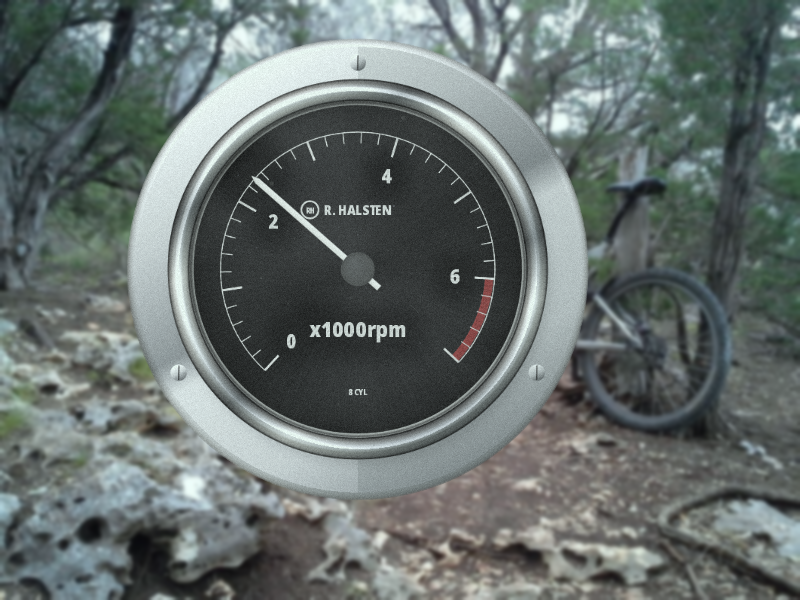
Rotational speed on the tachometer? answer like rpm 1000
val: rpm 2300
